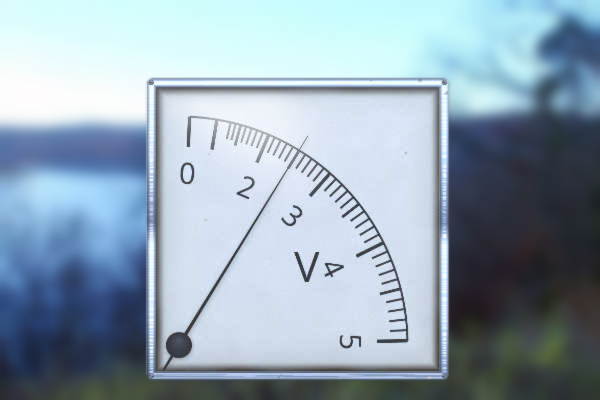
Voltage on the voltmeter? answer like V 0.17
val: V 2.5
